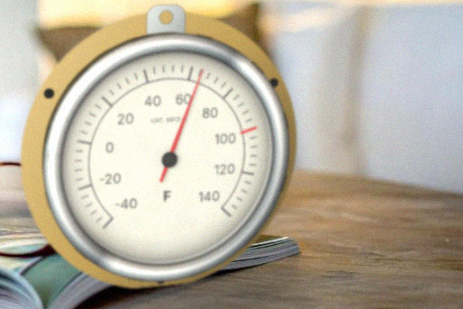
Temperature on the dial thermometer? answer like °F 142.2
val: °F 64
